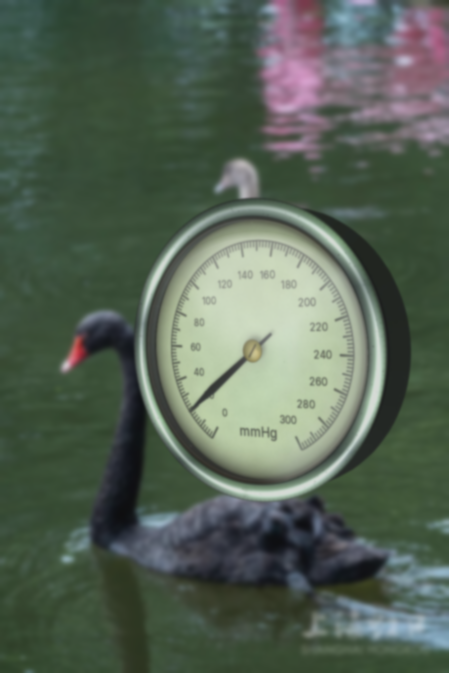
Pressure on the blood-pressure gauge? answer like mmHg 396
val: mmHg 20
